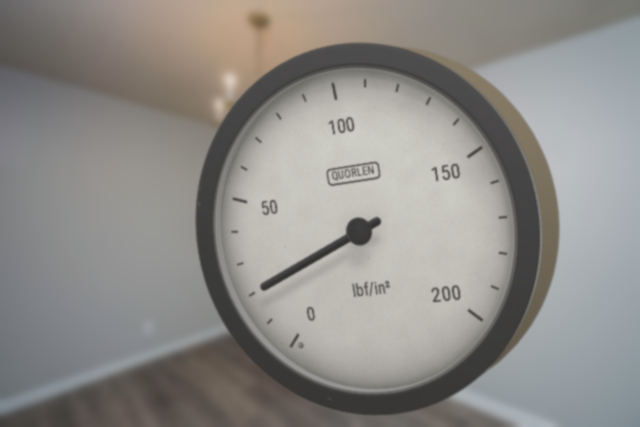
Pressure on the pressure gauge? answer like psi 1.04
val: psi 20
